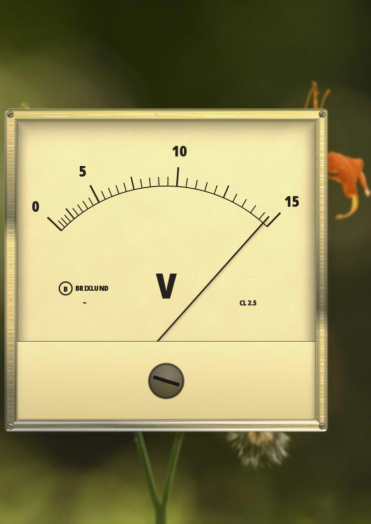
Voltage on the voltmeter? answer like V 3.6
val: V 14.75
